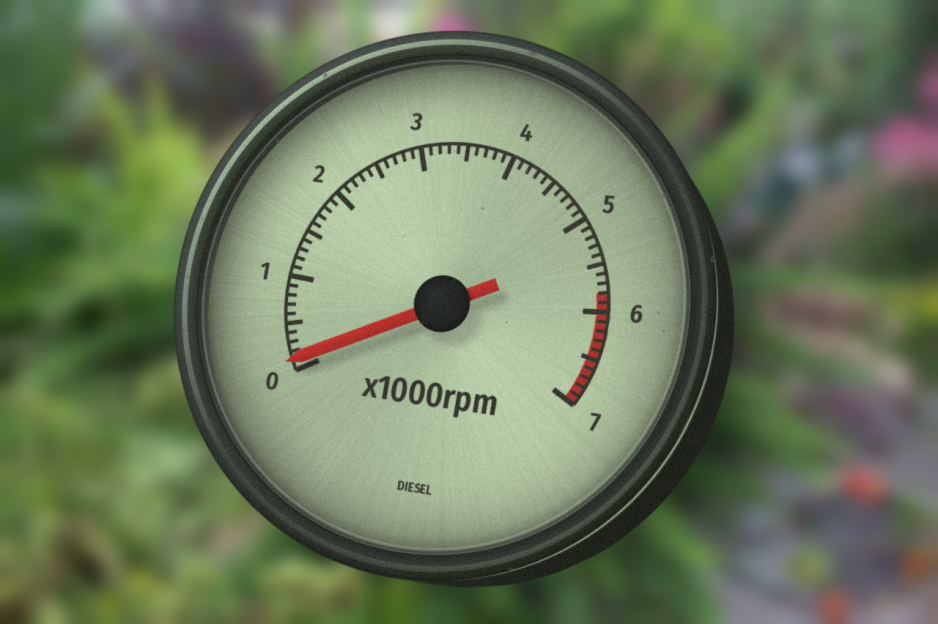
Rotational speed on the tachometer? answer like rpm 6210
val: rpm 100
